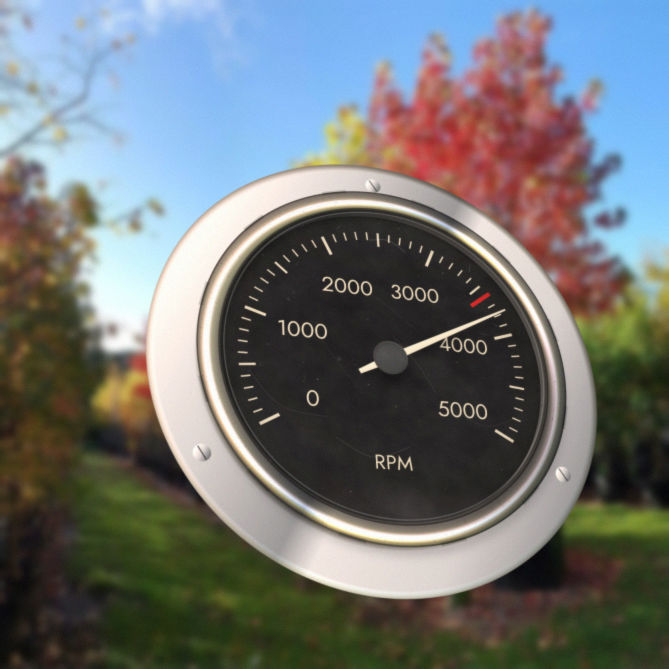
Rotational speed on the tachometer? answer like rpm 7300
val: rpm 3800
